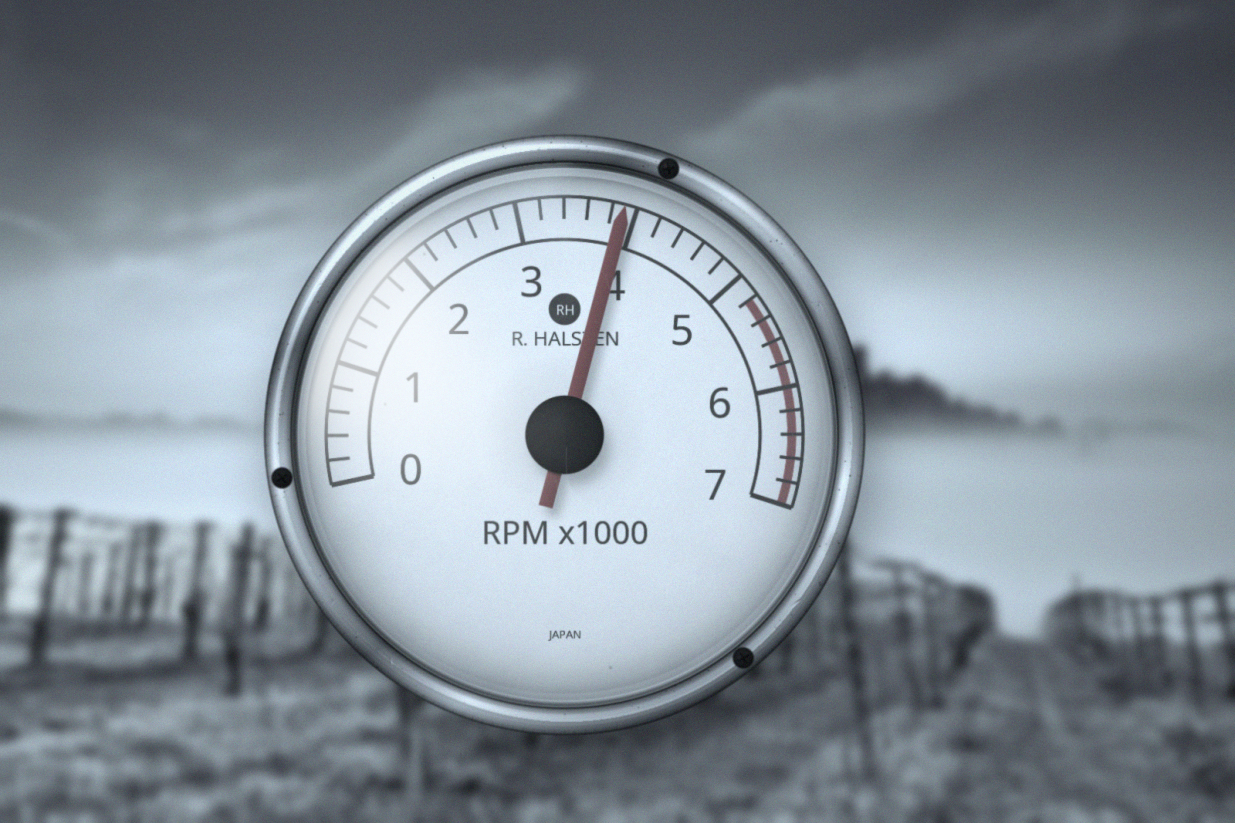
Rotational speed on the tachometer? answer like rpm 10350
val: rpm 3900
